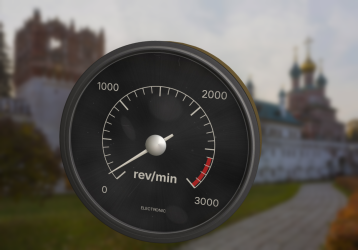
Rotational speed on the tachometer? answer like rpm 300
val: rpm 100
